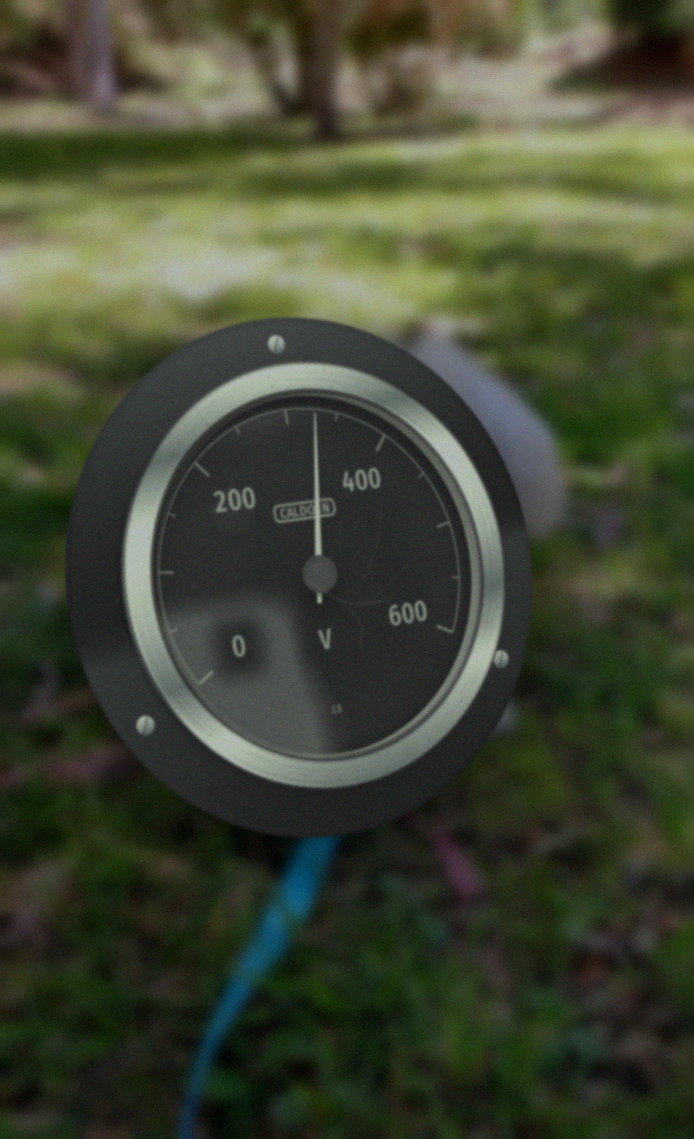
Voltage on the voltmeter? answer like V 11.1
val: V 325
